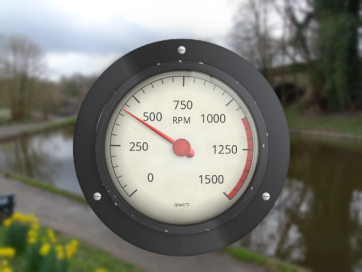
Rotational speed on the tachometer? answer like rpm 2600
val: rpm 425
